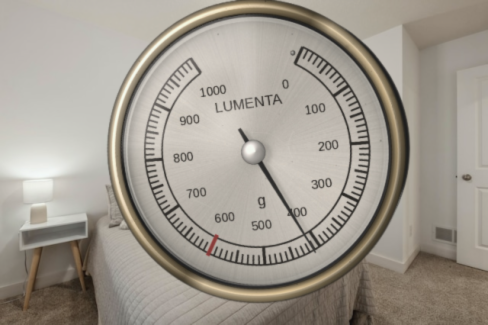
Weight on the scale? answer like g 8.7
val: g 410
